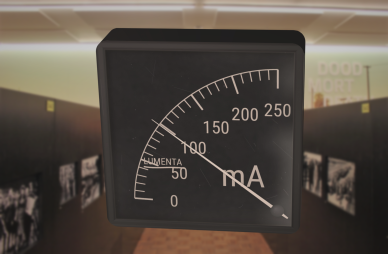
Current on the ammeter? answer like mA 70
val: mA 100
